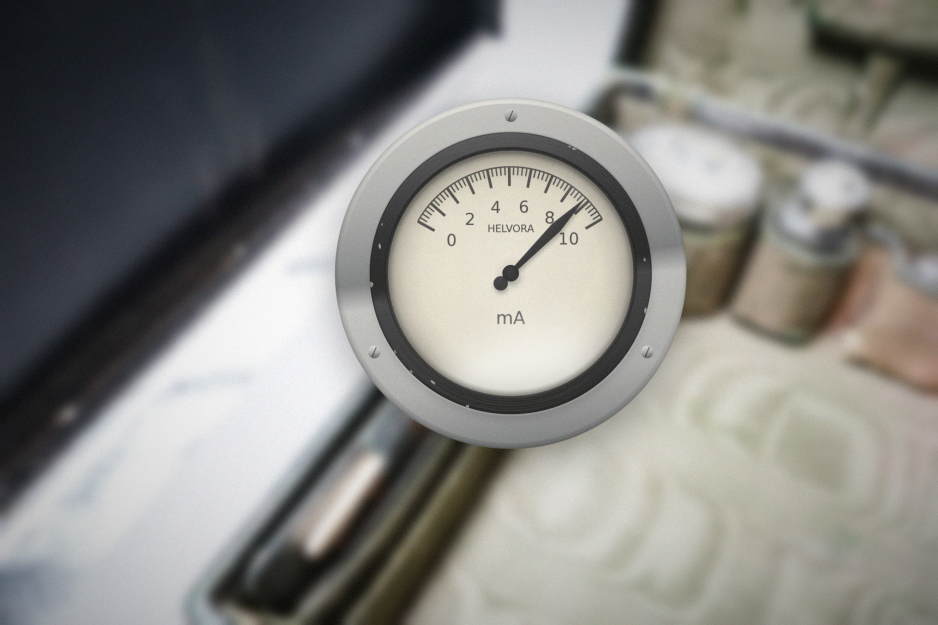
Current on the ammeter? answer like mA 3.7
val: mA 8.8
